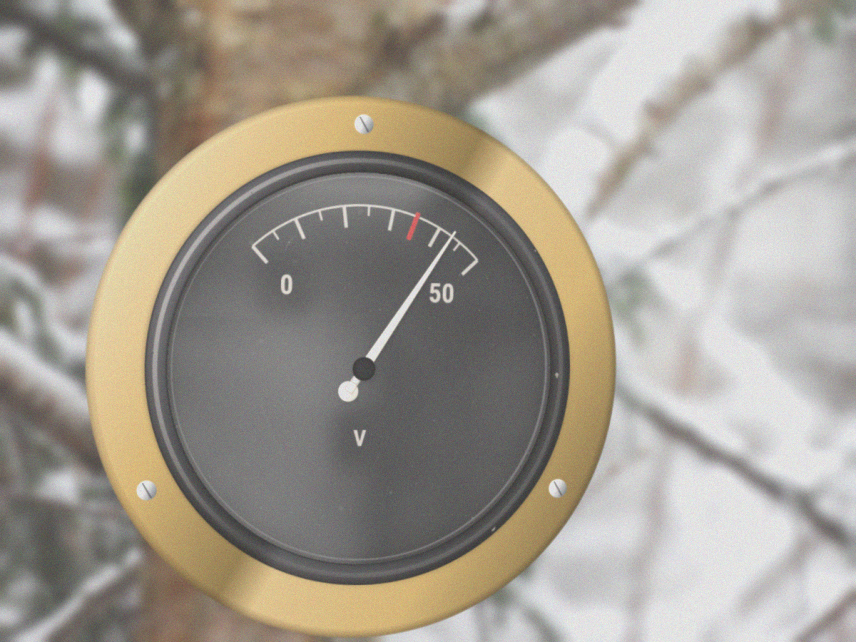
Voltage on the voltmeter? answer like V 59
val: V 42.5
